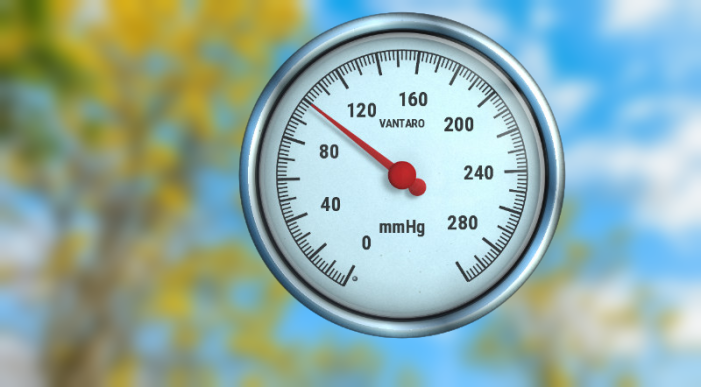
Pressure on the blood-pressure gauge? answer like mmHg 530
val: mmHg 100
